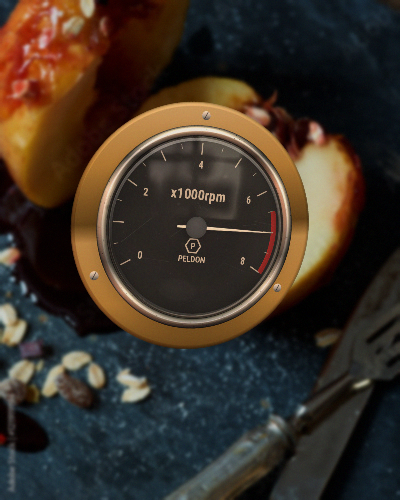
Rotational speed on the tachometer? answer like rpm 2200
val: rpm 7000
